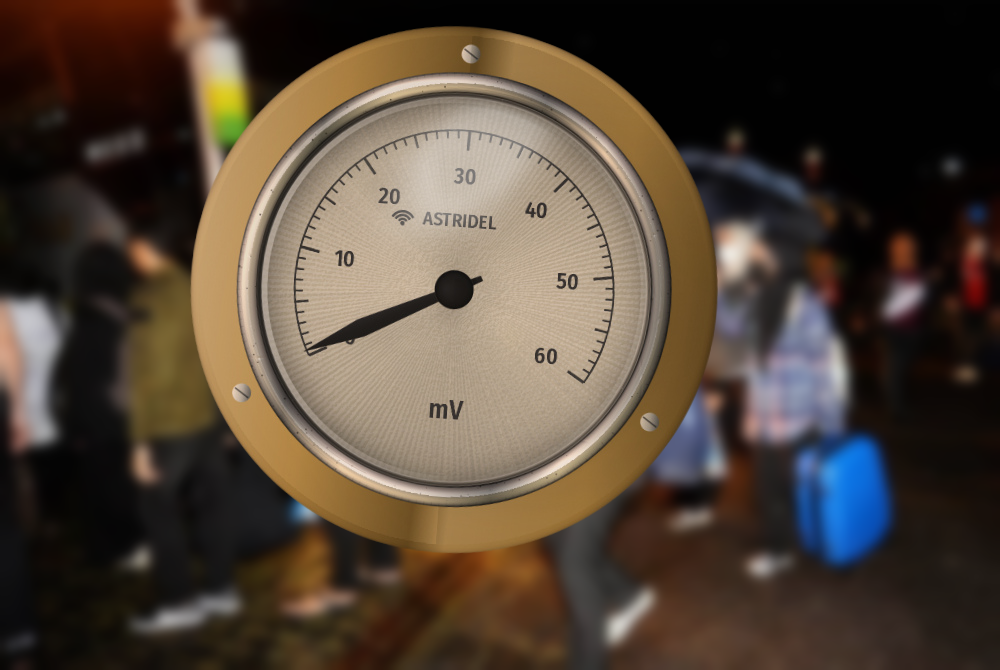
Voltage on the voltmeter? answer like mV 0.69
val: mV 0.5
